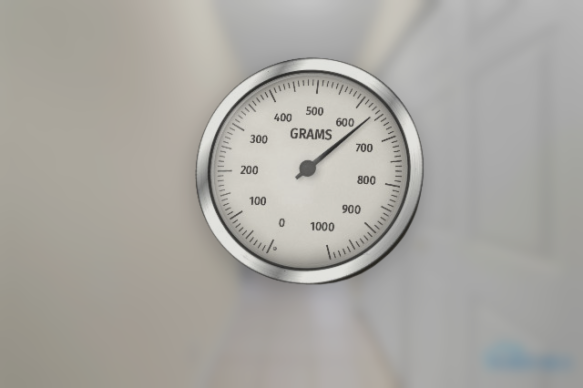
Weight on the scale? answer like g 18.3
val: g 640
